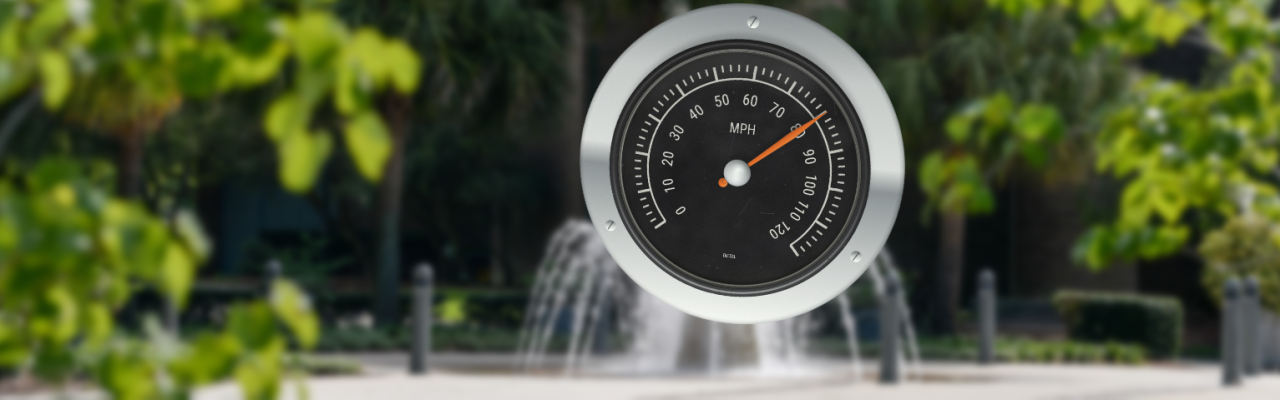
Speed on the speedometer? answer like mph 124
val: mph 80
